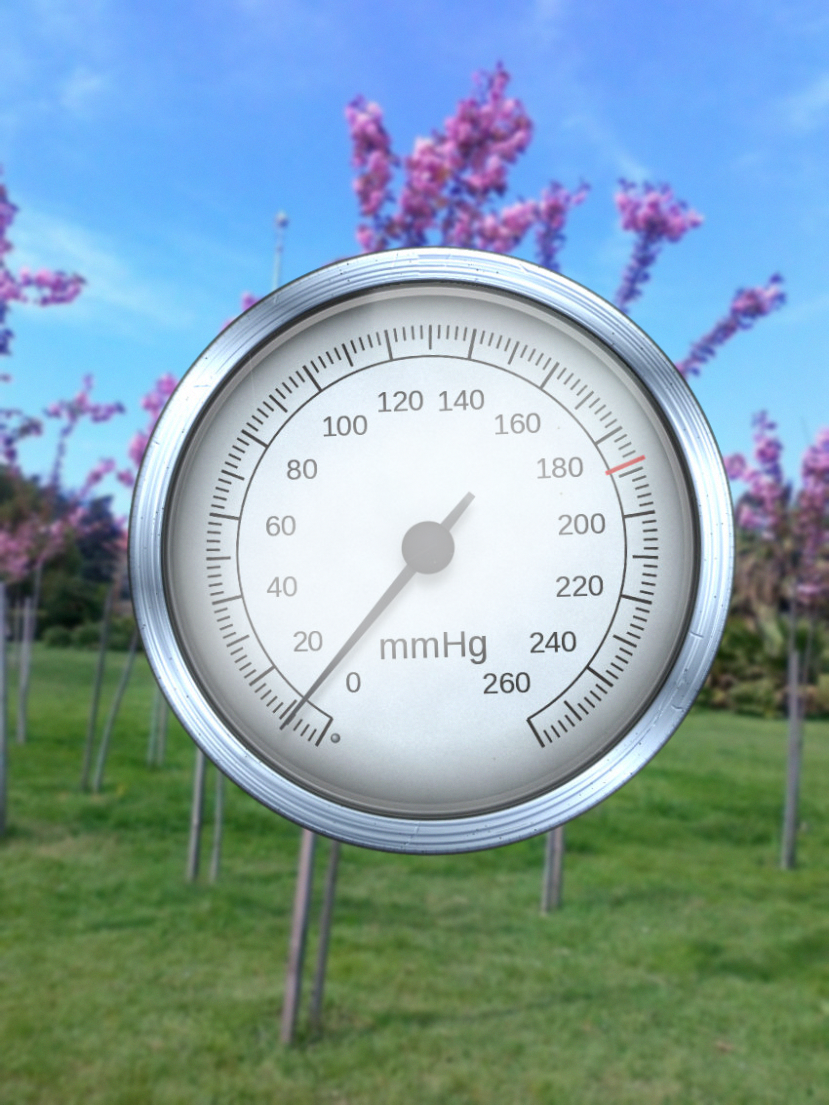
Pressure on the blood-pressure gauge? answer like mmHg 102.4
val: mmHg 8
